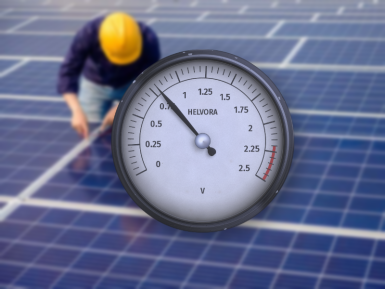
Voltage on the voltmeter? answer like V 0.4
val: V 0.8
